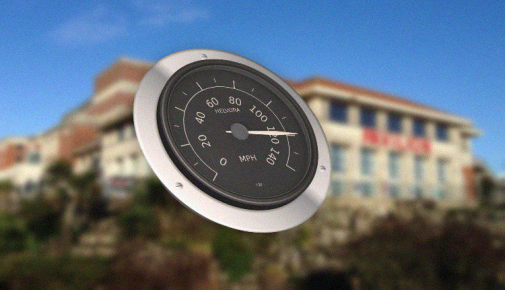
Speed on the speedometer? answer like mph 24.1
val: mph 120
